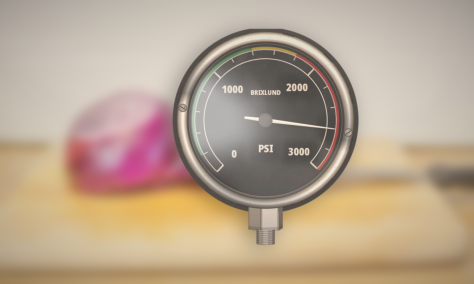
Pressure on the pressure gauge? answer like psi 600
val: psi 2600
